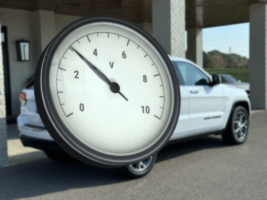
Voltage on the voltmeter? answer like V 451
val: V 3
